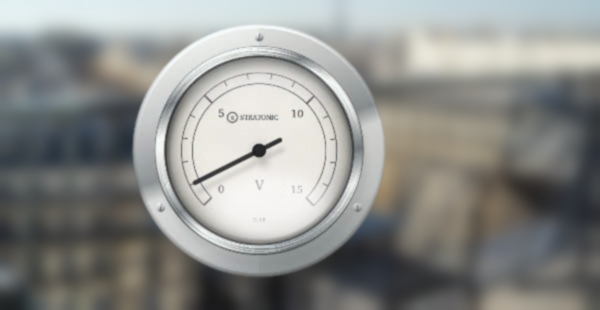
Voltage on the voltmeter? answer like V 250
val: V 1
